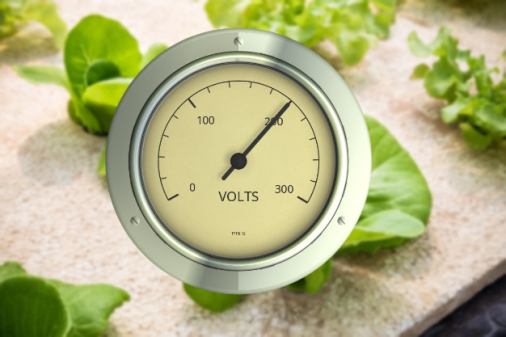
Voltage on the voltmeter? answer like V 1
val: V 200
